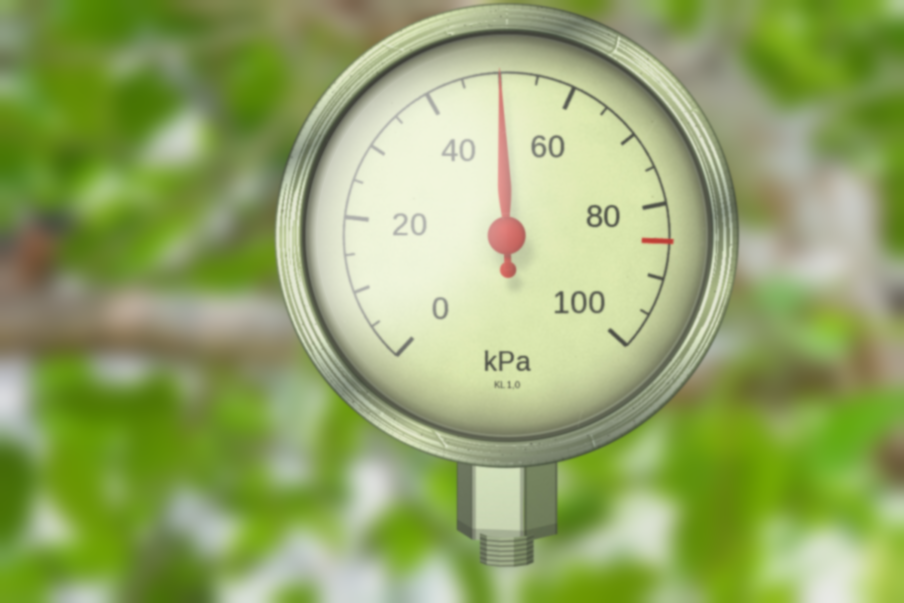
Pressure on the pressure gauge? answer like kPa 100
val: kPa 50
